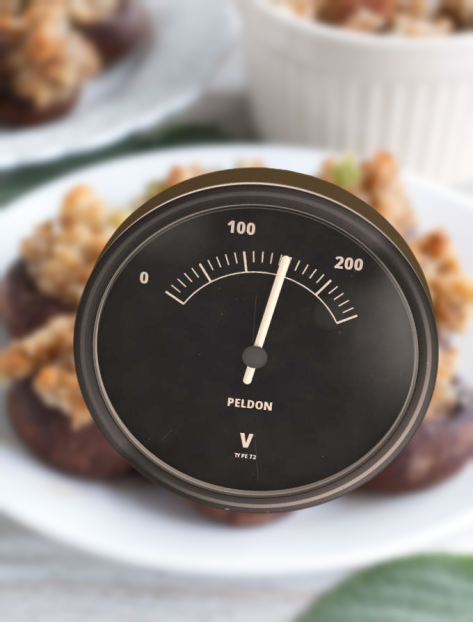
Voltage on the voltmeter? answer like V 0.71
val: V 145
